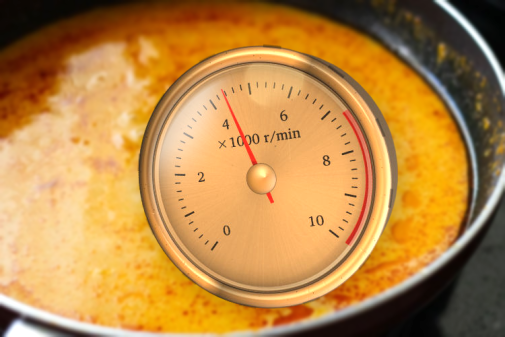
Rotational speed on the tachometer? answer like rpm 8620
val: rpm 4400
